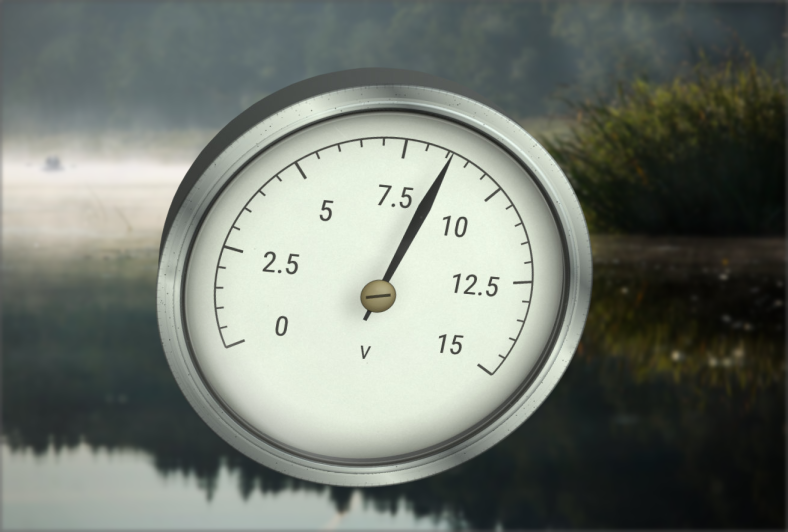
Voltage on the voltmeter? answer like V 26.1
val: V 8.5
